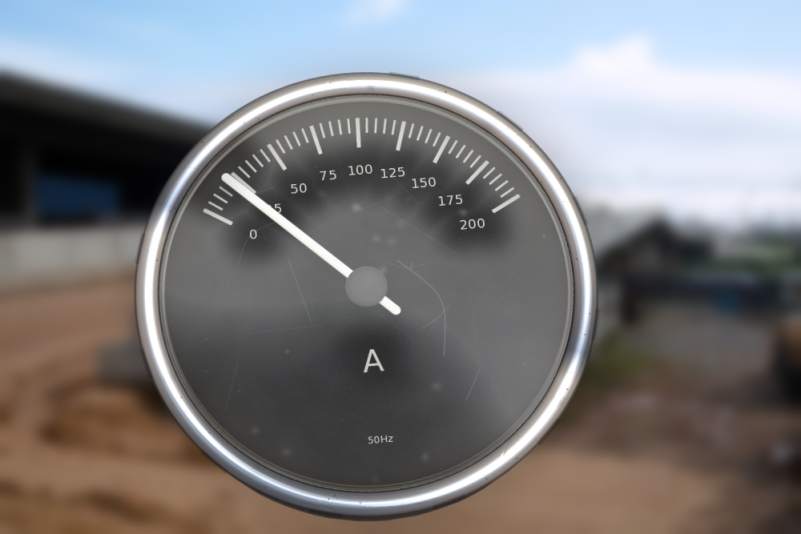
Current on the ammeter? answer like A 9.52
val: A 20
